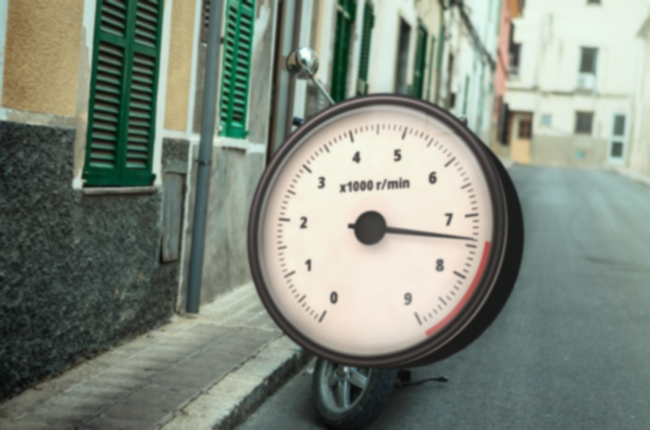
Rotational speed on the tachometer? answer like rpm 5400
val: rpm 7400
